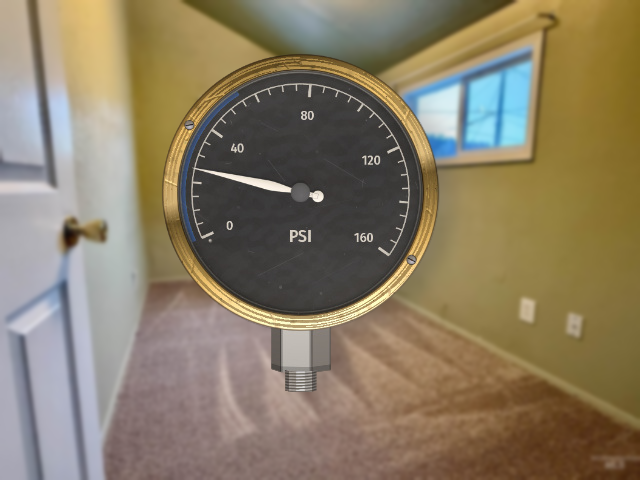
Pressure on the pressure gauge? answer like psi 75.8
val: psi 25
